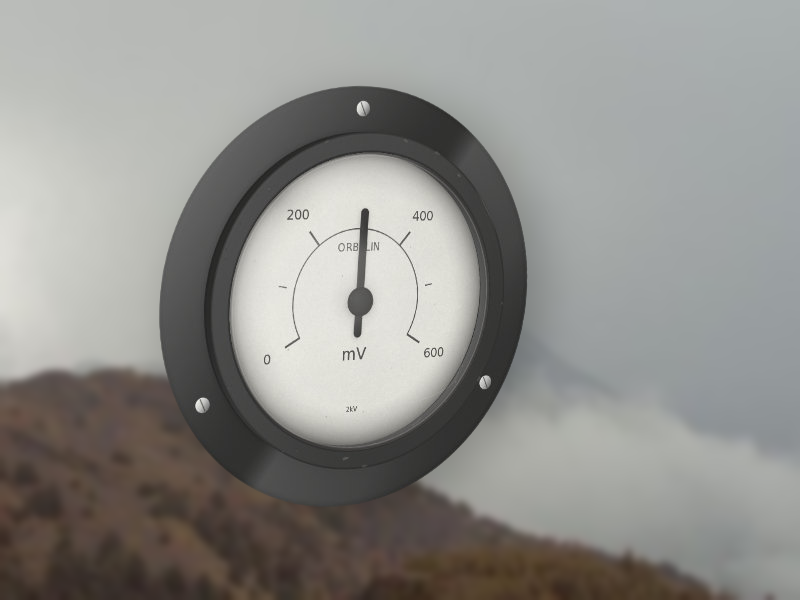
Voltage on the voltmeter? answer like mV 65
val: mV 300
